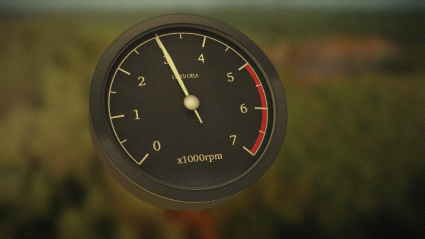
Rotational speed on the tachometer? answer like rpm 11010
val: rpm 3000
